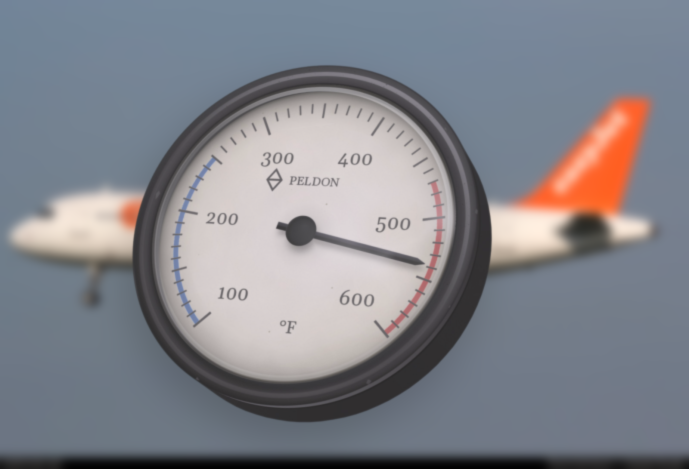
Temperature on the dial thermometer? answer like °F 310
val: °F 540
